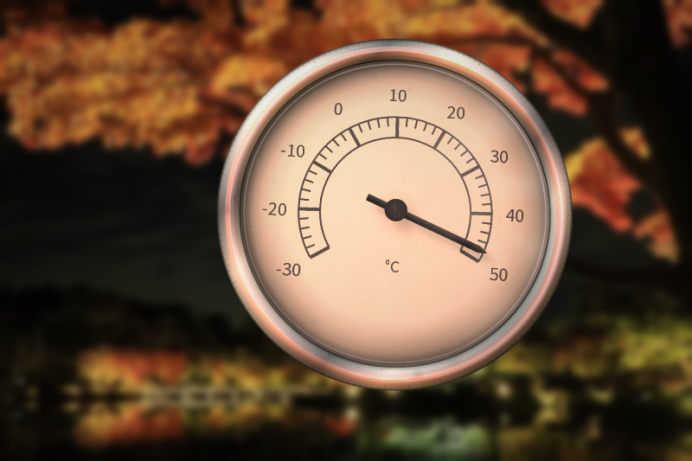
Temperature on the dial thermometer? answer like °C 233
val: °C 48
